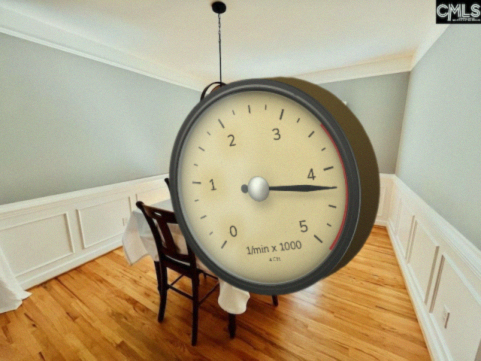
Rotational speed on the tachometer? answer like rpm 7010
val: rpm 4250
